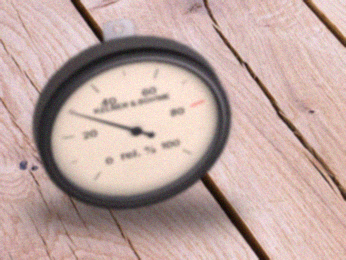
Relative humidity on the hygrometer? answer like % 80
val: % 30
